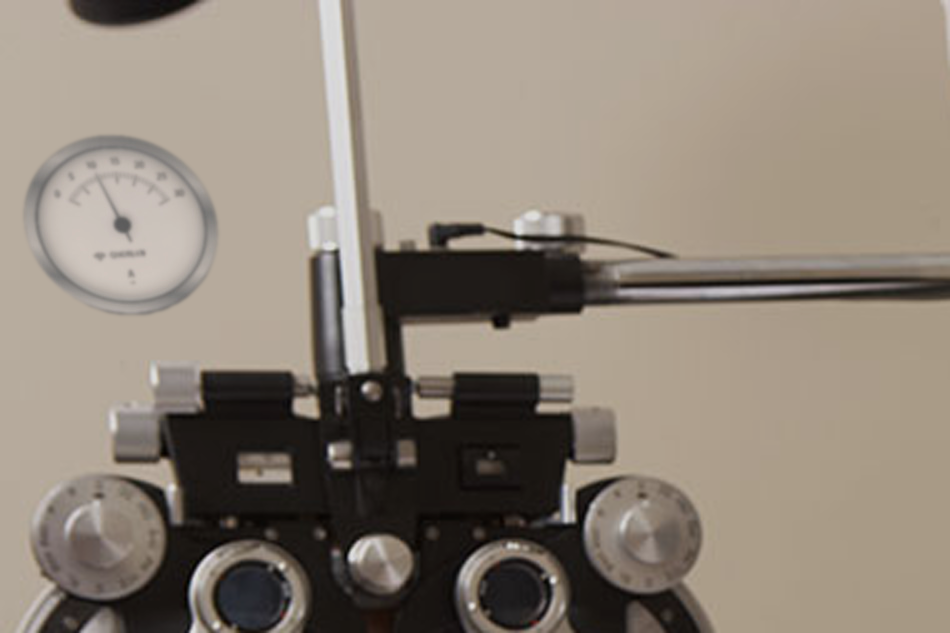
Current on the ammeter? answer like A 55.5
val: A 10
